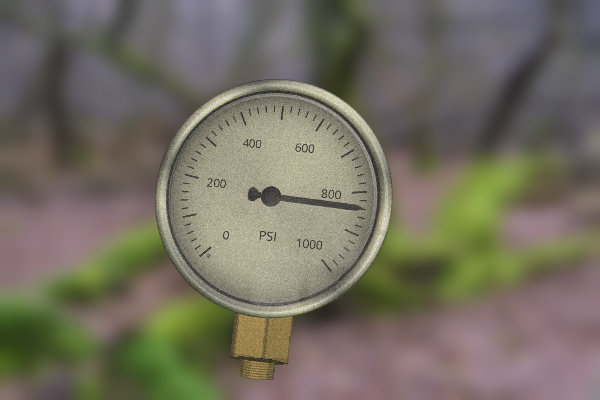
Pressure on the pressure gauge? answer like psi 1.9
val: psi 840
